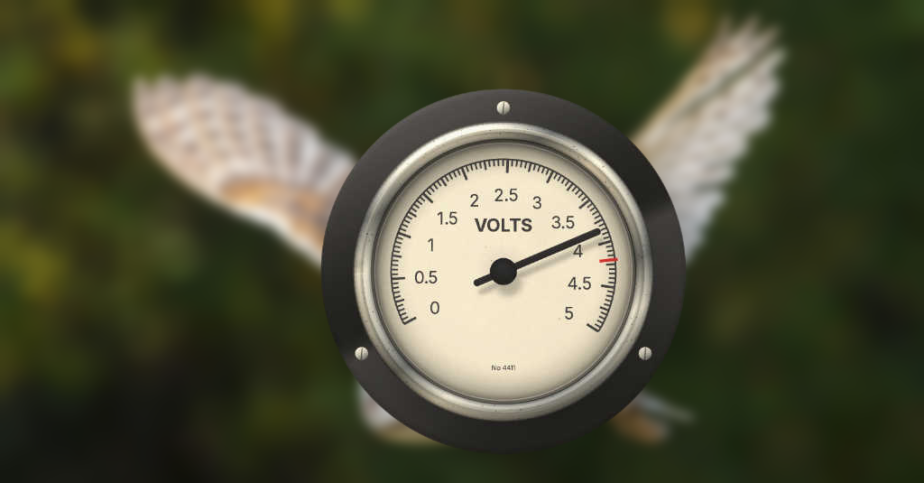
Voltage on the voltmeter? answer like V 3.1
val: V 3.85
